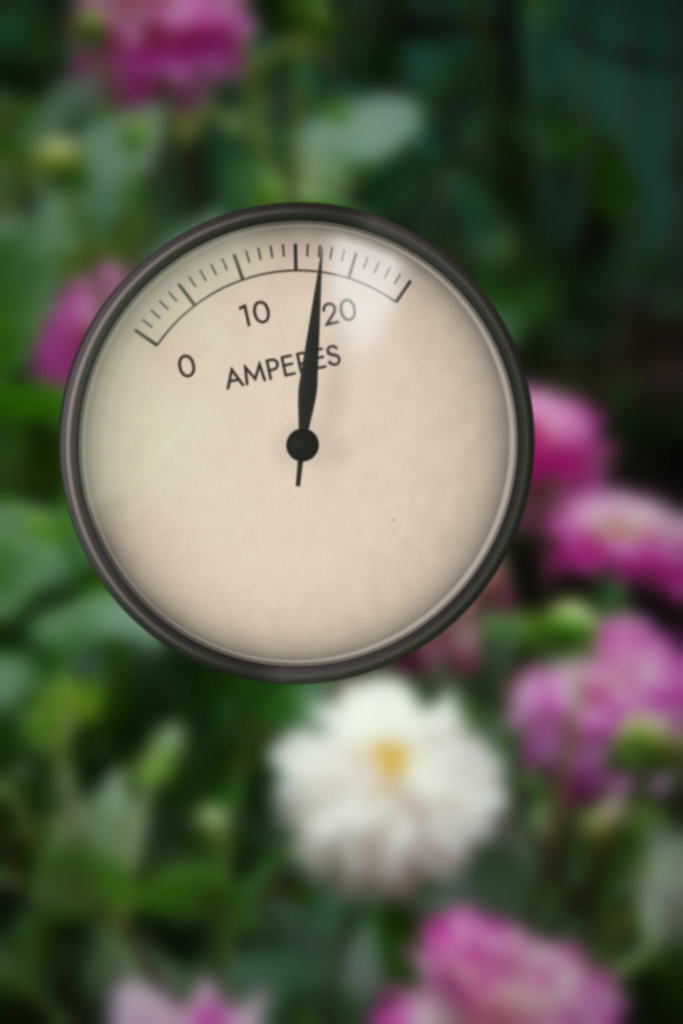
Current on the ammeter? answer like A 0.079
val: A 17
